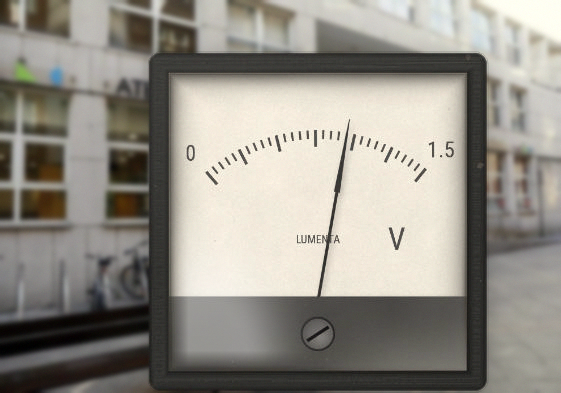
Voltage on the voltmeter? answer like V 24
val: V 0.95
